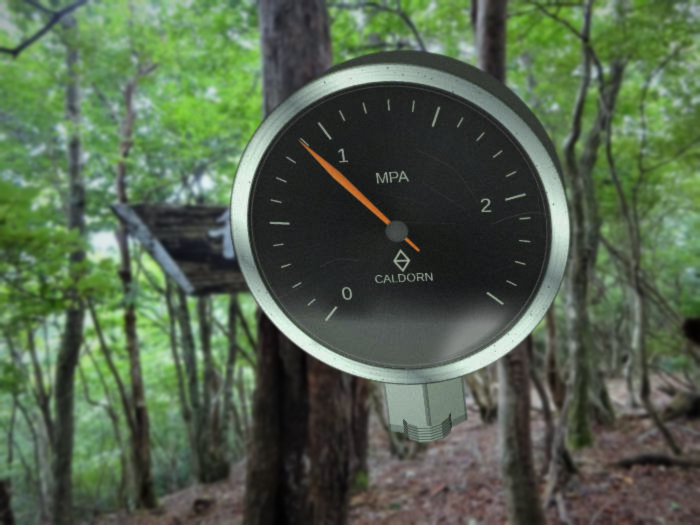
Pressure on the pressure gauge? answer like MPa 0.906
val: MPa 0.9
